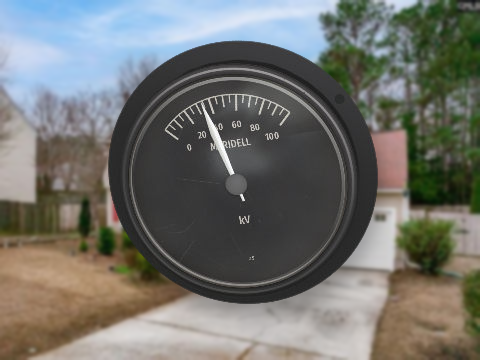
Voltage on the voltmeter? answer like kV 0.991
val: kV 35
